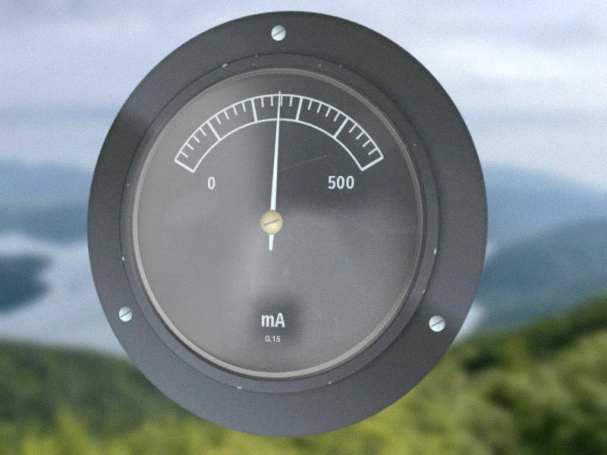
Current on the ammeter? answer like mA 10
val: mA 260
